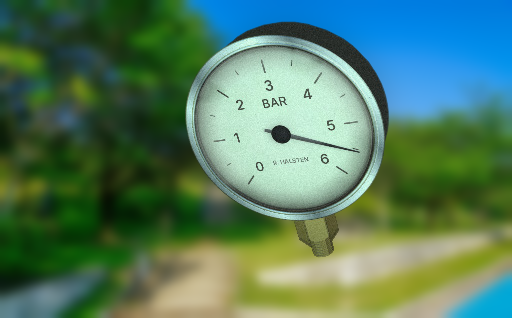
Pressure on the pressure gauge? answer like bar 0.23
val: bar 5.5
